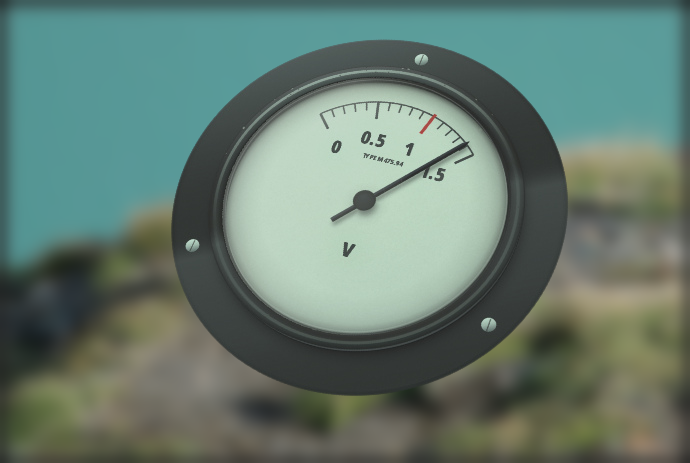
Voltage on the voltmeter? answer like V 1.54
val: V 1.4
